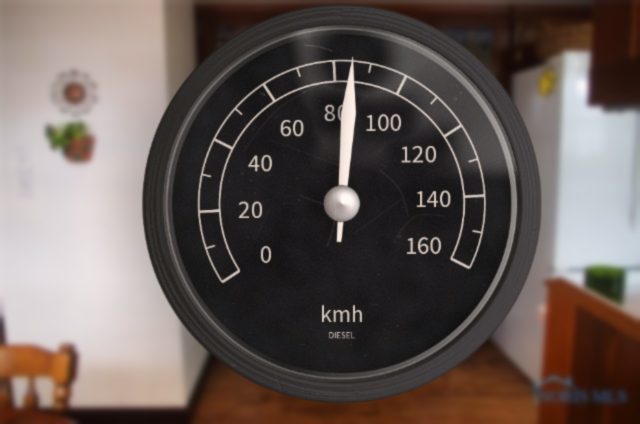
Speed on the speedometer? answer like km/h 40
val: km/h 85
